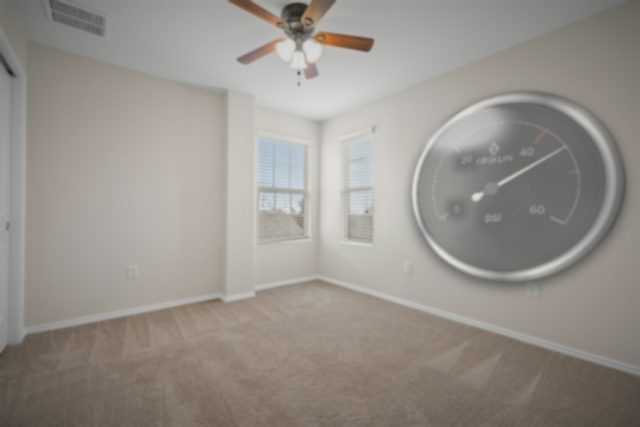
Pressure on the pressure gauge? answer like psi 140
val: psi 45
